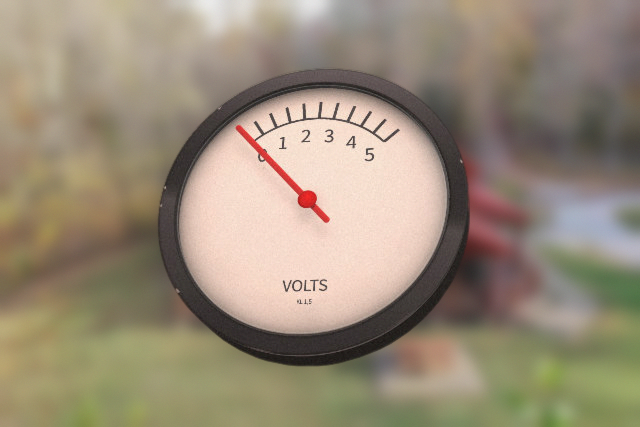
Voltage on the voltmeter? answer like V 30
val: V 0
